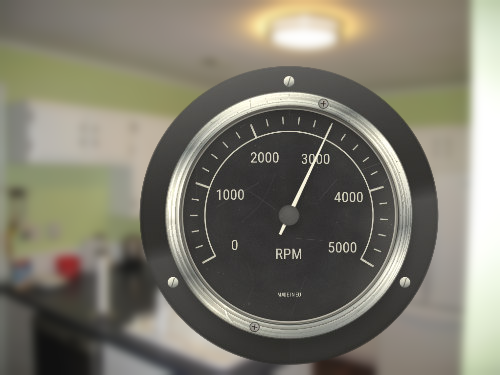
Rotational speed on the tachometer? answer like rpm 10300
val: rpm 3000
